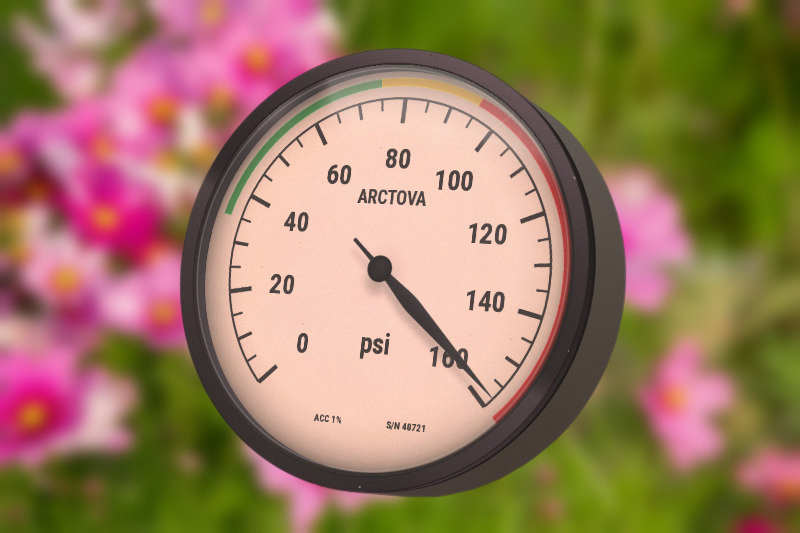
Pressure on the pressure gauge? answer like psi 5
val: psi 157.5
